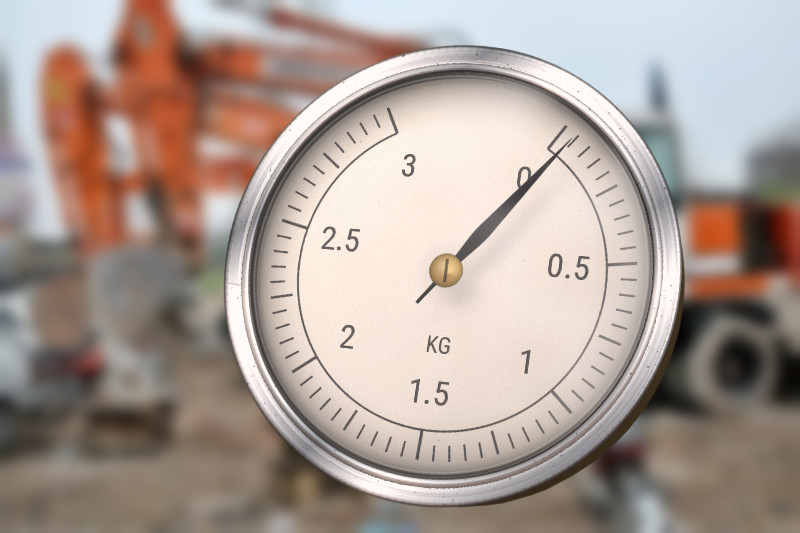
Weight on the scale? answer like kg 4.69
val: kg 0.05
